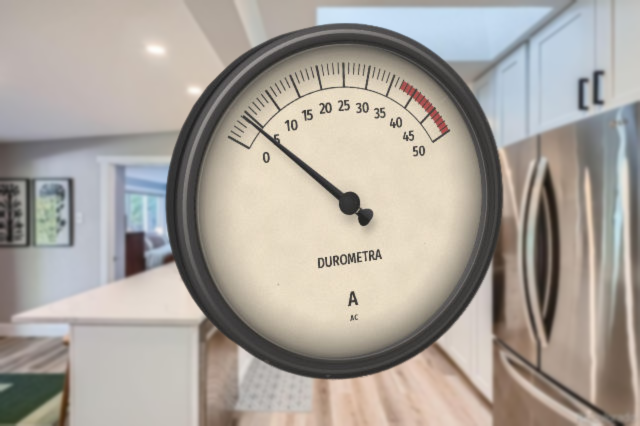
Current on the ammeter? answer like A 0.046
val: A 4
